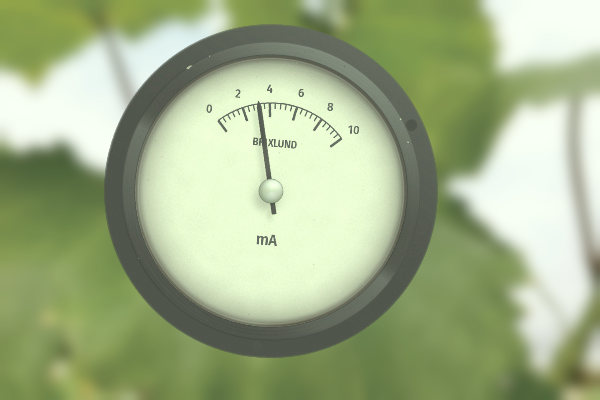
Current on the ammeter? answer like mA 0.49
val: mA 3.2
